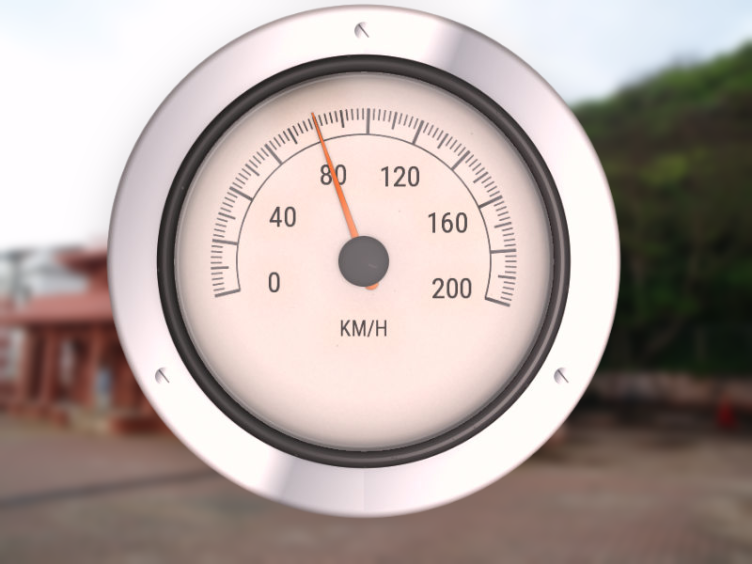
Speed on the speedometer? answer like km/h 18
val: km/h 80
